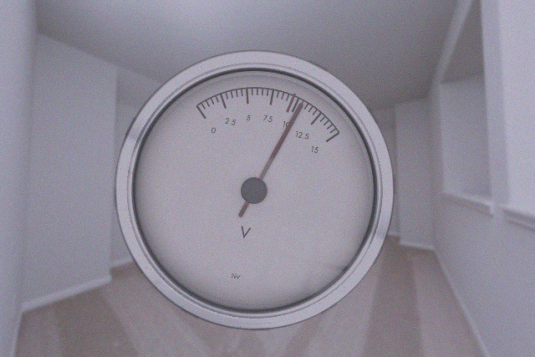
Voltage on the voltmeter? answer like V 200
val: V 10.5
